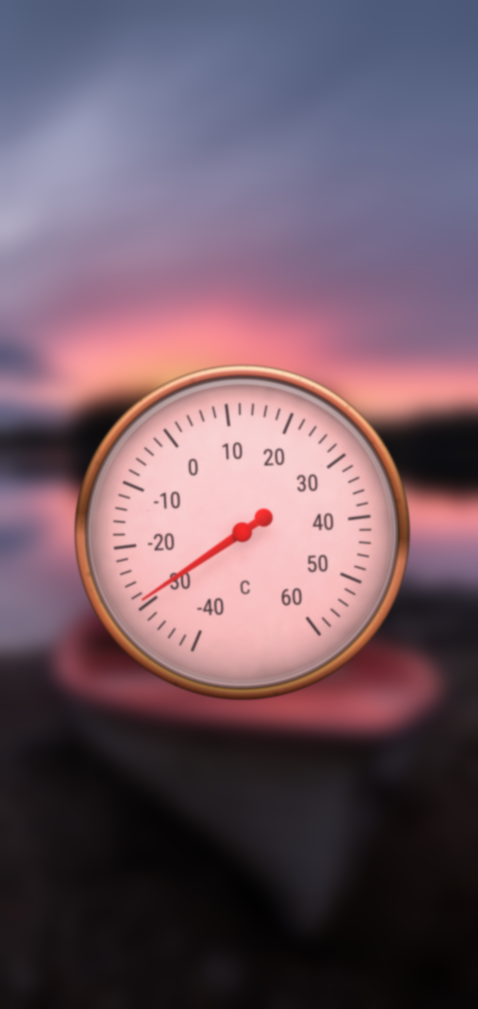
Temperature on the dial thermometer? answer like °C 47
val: °C -29
